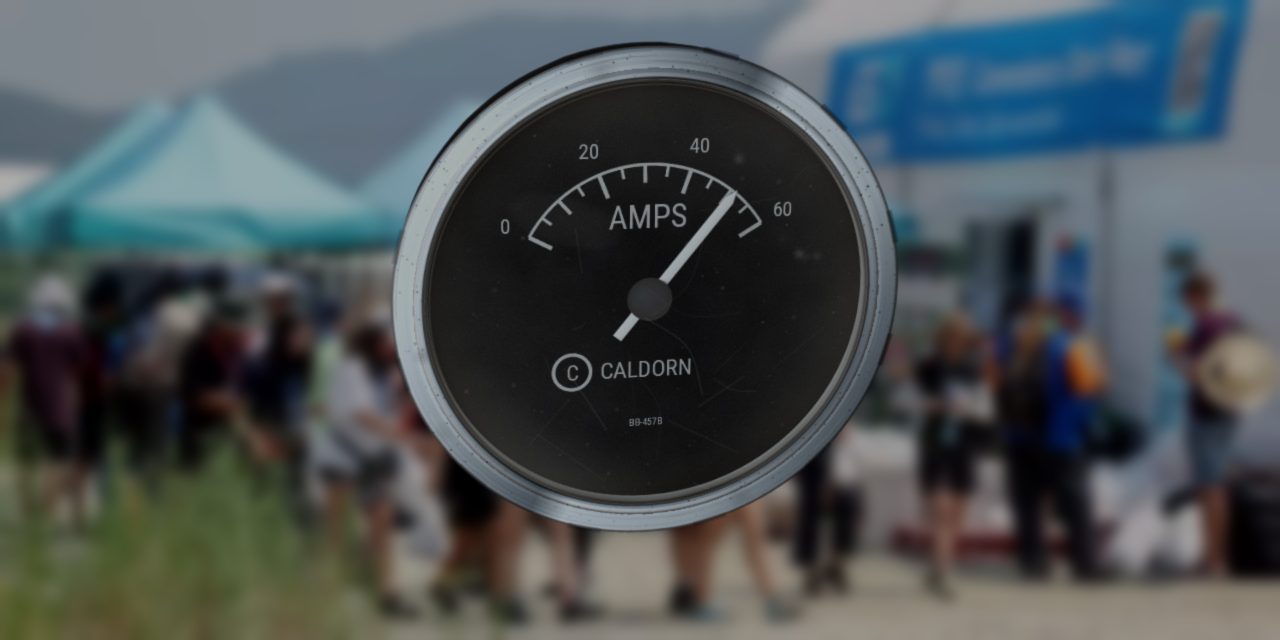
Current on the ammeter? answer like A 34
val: A 50
